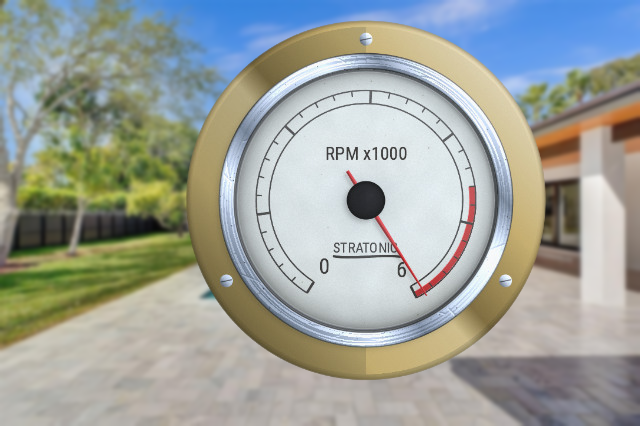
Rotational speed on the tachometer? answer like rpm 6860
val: rpm 5900
